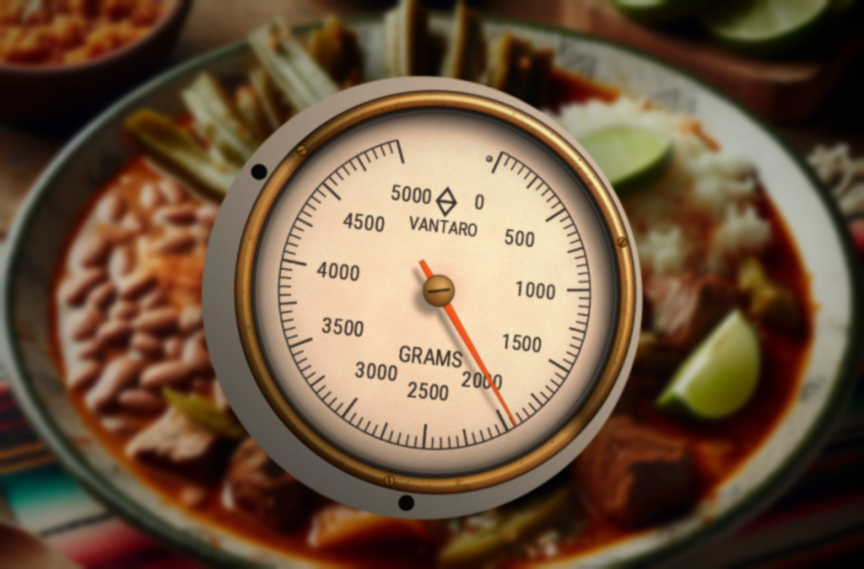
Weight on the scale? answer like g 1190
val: g 1950
